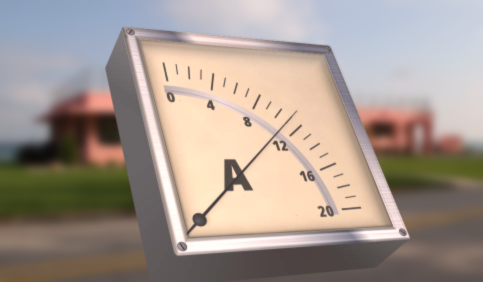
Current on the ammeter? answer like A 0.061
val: A 11
